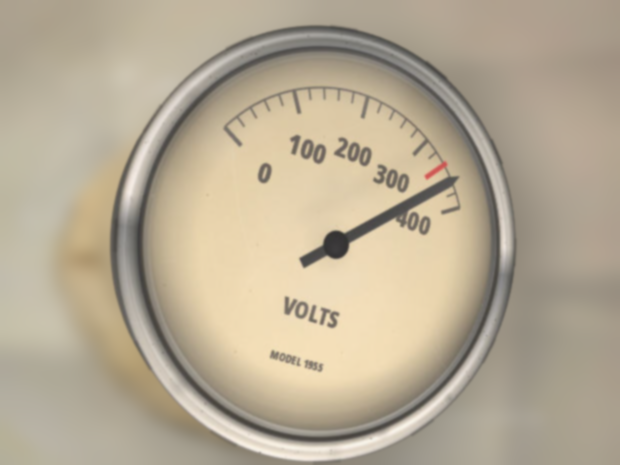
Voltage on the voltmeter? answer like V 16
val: V 360
